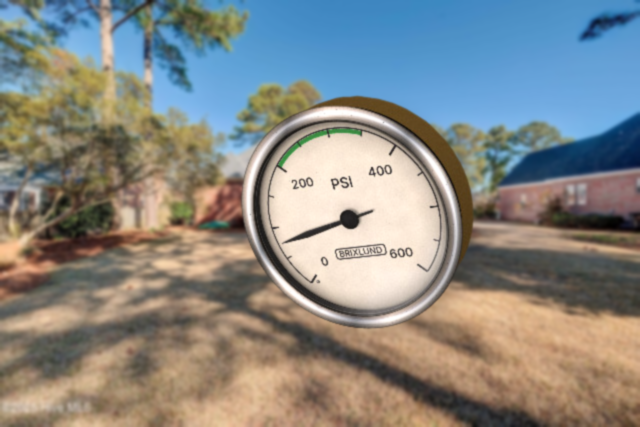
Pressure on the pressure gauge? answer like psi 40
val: psi 75
